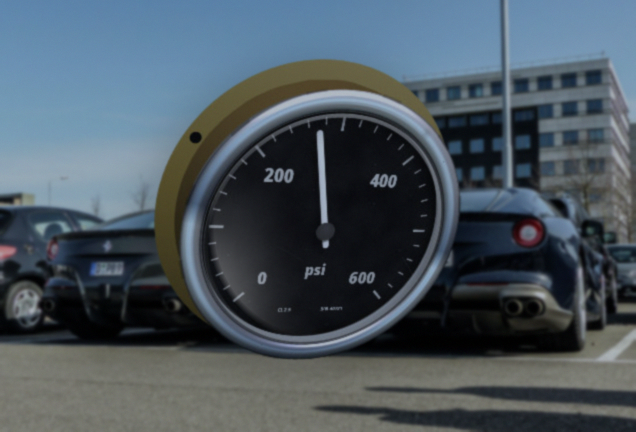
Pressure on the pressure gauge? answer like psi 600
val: psi 270
